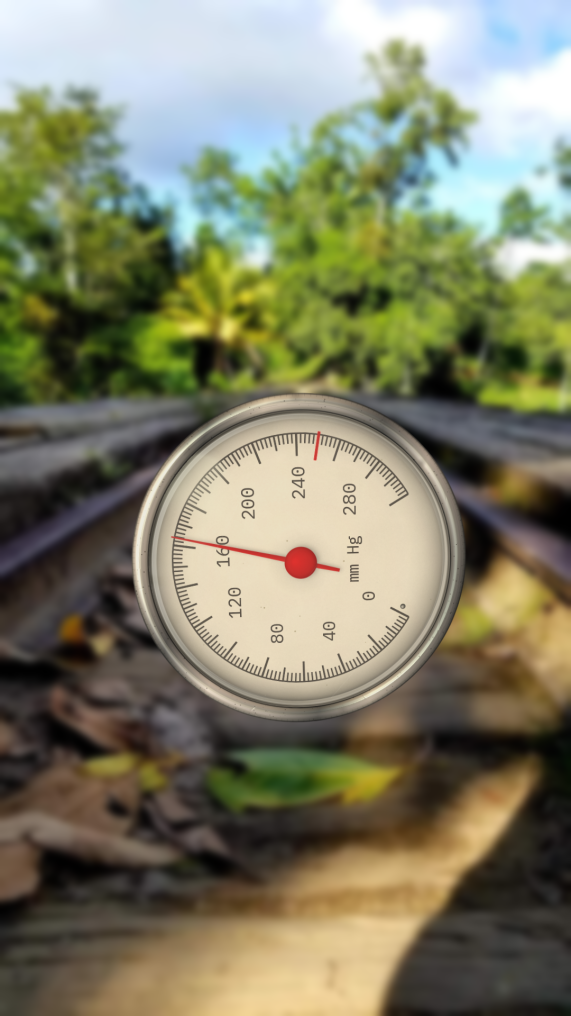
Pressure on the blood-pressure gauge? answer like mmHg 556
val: mmHg 164
